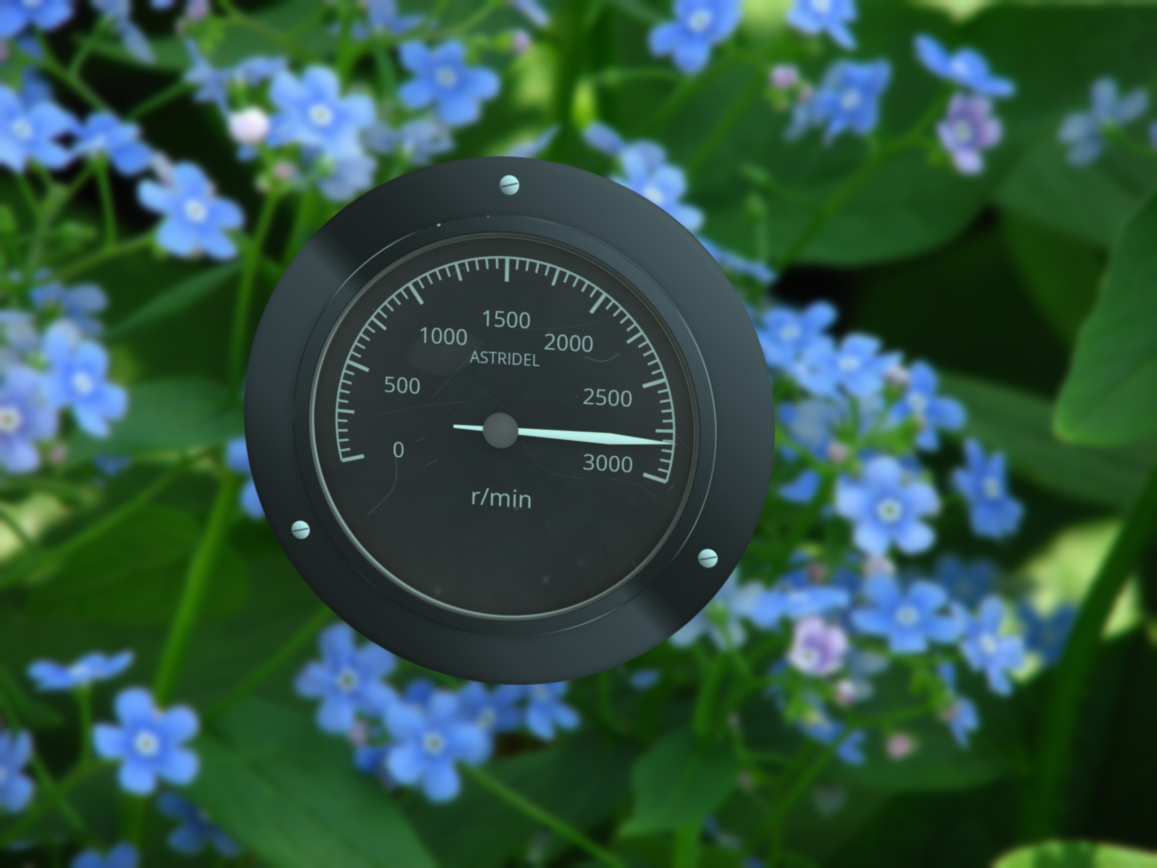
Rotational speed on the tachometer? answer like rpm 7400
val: rpm 2800
